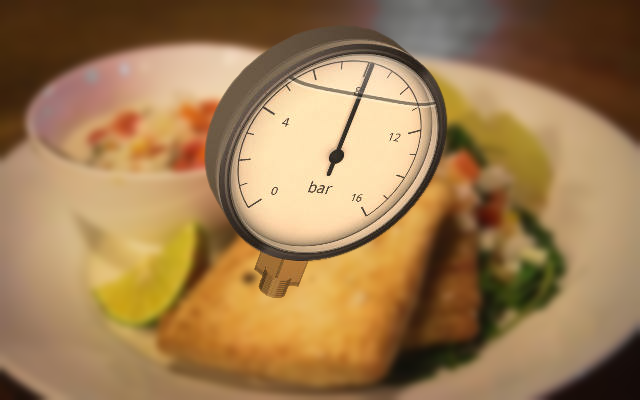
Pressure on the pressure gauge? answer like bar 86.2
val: bar 8
